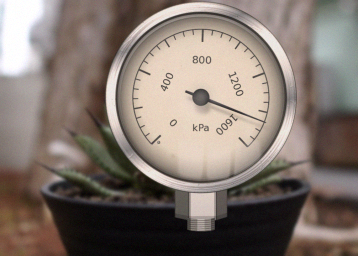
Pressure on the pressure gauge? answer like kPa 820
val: kPa 1450
